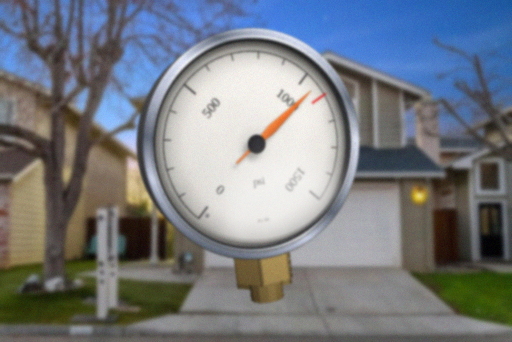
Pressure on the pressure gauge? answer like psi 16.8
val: psi 1050
